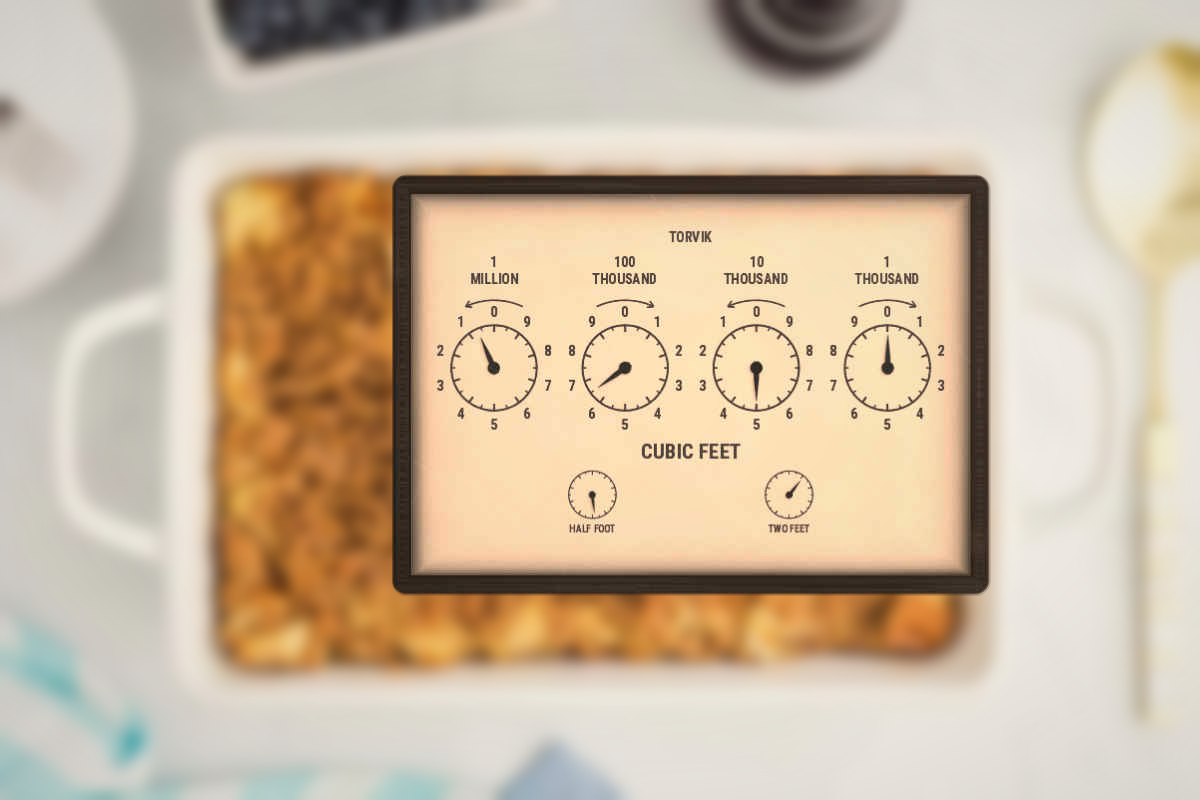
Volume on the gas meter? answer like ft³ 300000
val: ft³ 65000
